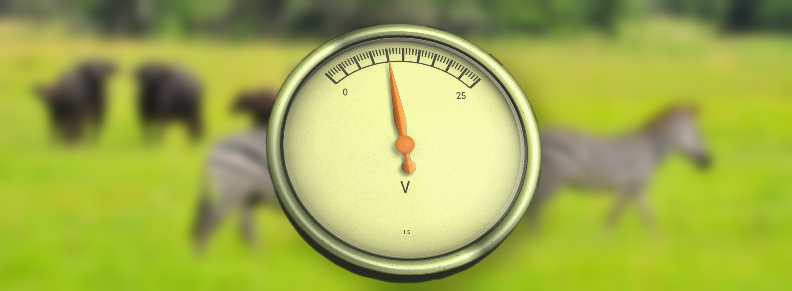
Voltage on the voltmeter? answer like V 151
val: V 10
